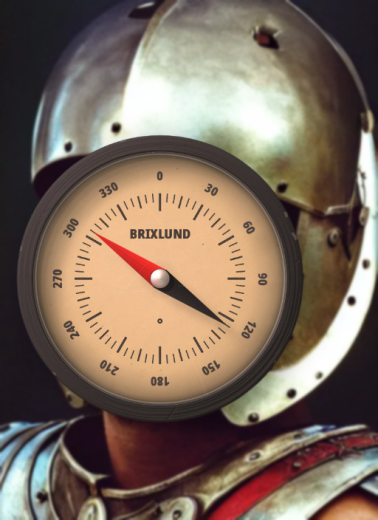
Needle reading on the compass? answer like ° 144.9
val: ° 305
